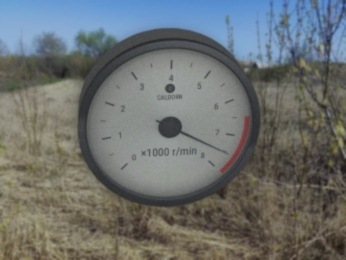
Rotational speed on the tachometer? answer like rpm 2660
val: rpm 7500
